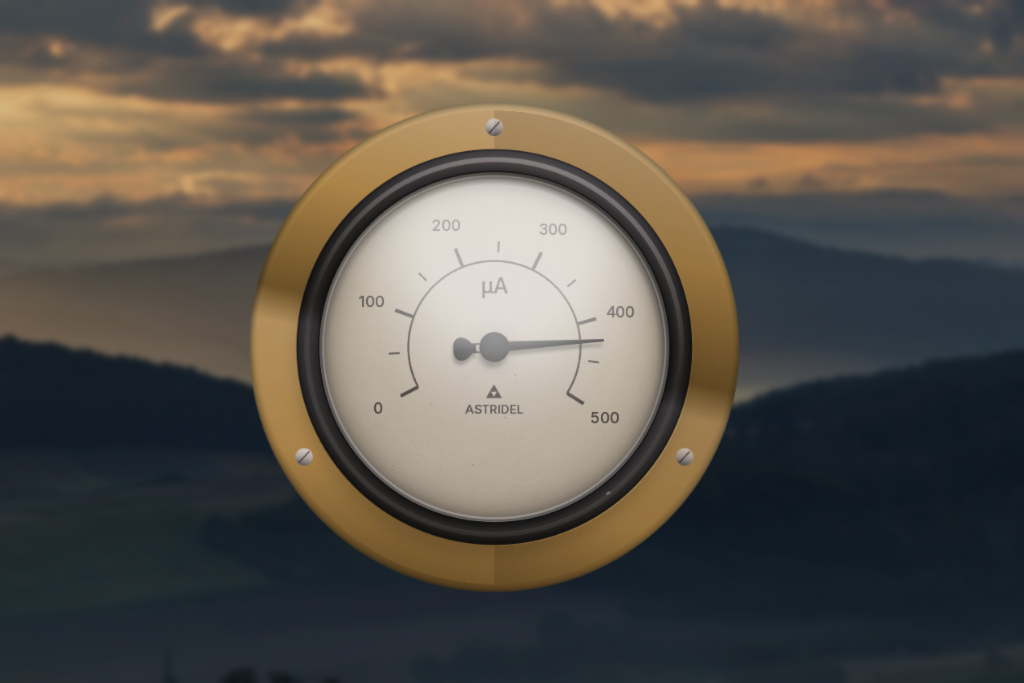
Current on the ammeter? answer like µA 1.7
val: µA 425
